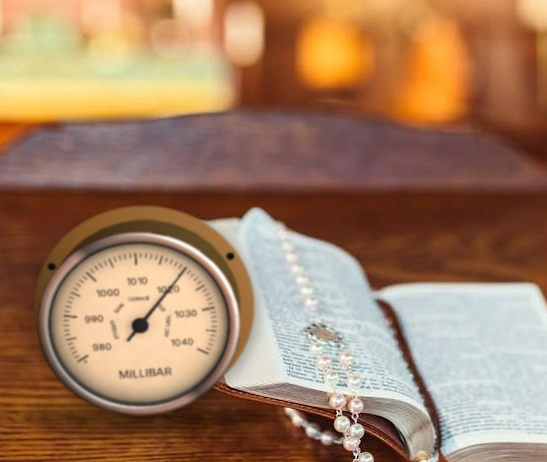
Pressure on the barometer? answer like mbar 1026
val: mbar 1020
